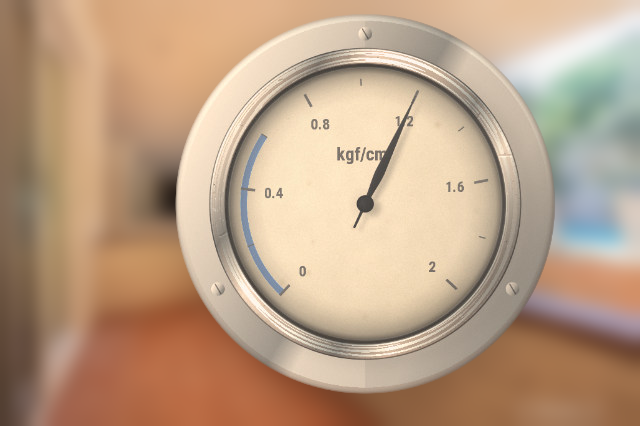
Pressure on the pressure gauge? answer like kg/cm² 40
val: kg/cm² 1.2
